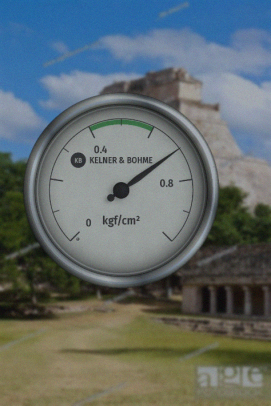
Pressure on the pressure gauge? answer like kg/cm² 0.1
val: kg/cm² 0.7
